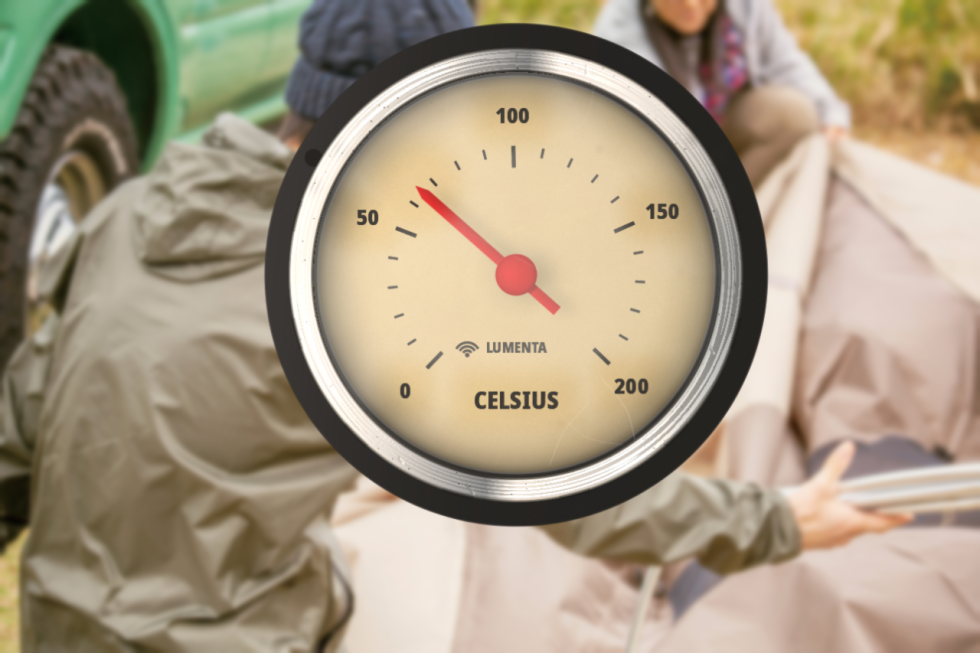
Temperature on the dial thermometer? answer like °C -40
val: °C 65
